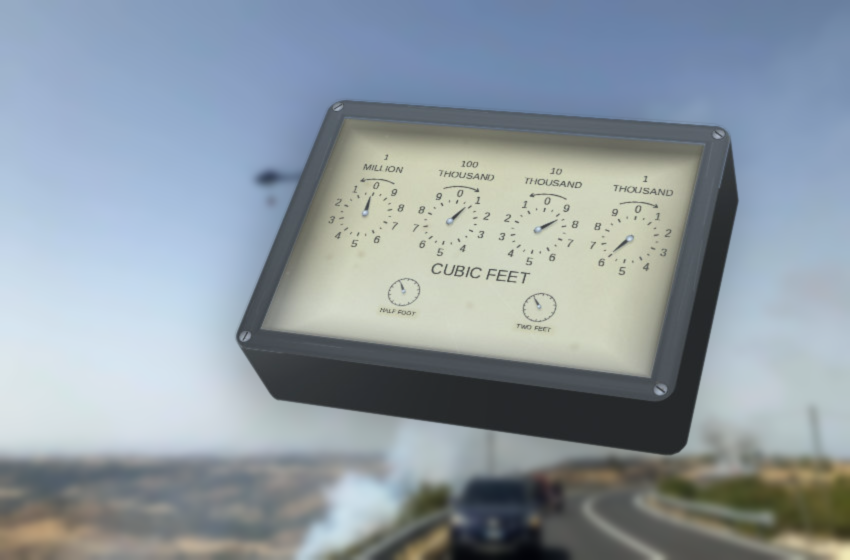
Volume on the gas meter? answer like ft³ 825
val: ft³ 8600
